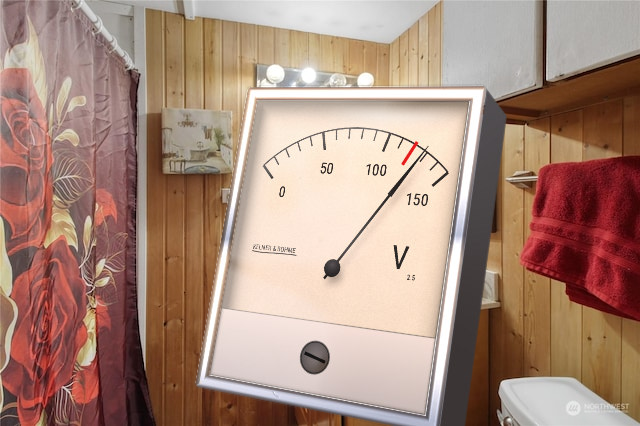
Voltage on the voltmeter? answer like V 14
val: V 130
